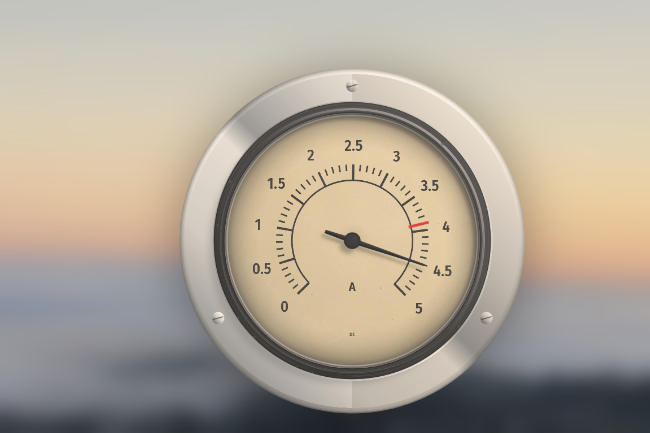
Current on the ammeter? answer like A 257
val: A 4.5
